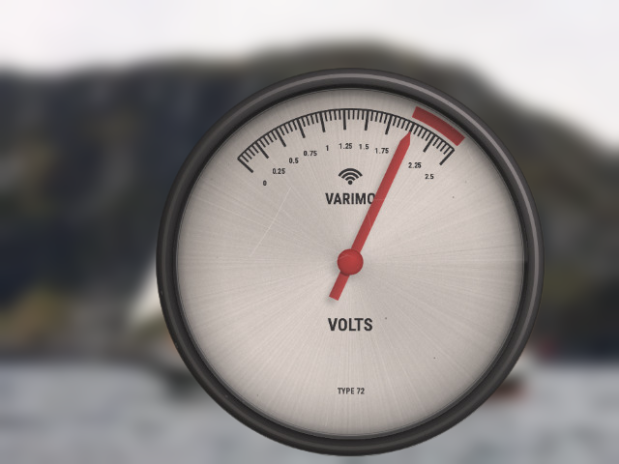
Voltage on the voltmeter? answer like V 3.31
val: V 2
